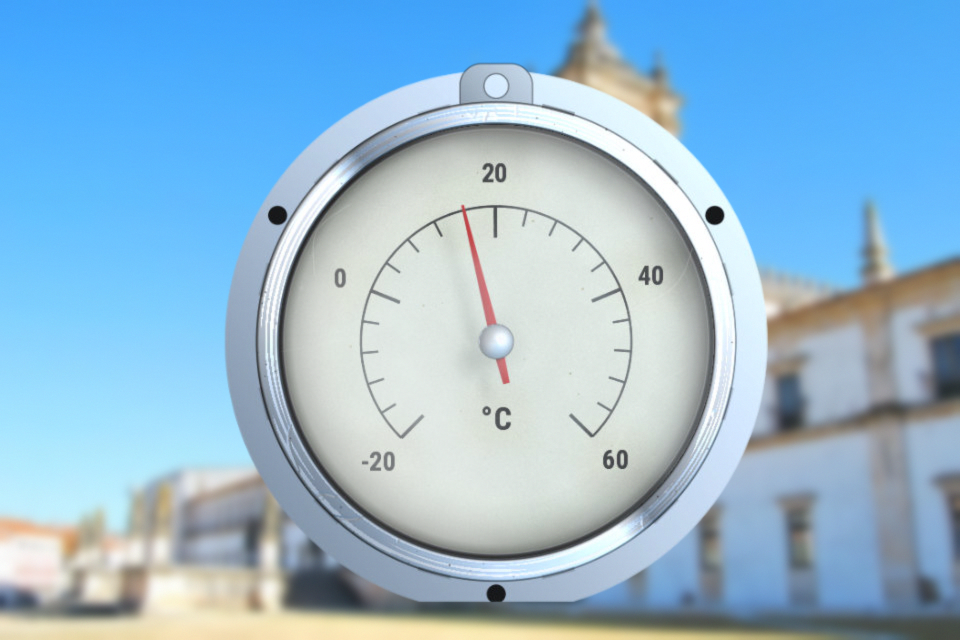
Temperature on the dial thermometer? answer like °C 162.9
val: °C 16
